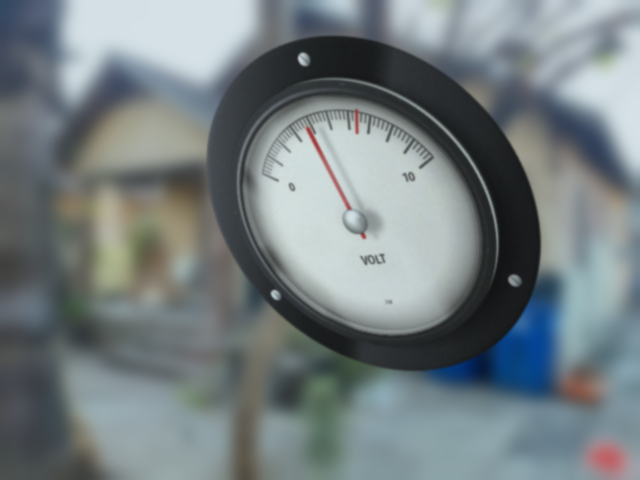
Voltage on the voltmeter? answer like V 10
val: V 4
